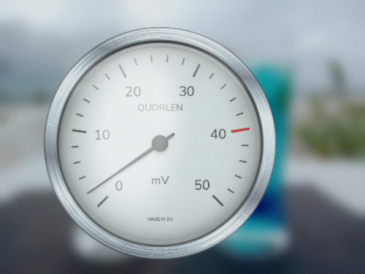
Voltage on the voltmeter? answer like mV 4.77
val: mV 2
